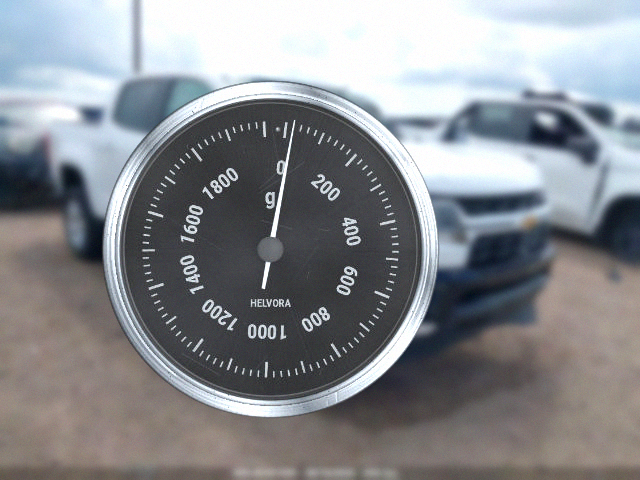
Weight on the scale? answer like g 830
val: g 20
